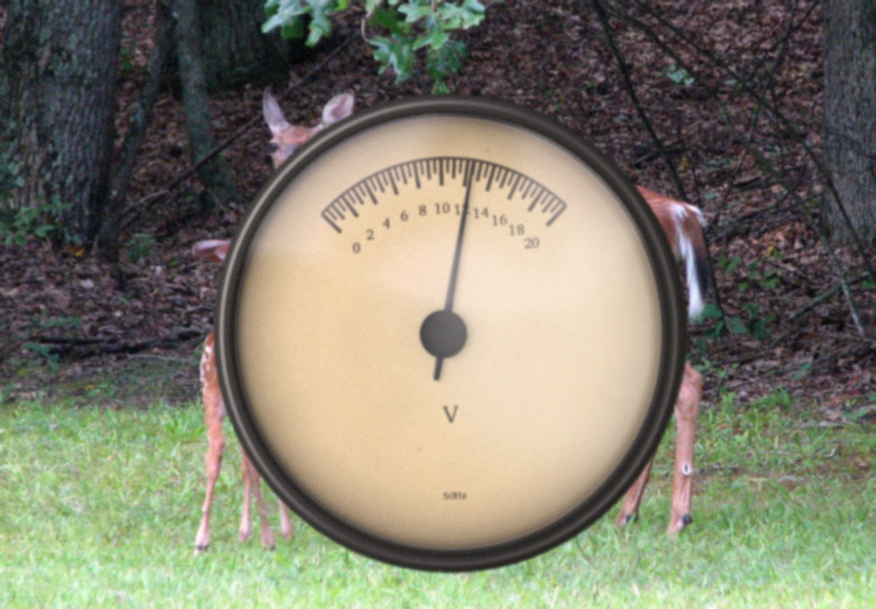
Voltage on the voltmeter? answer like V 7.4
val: V 12.5
